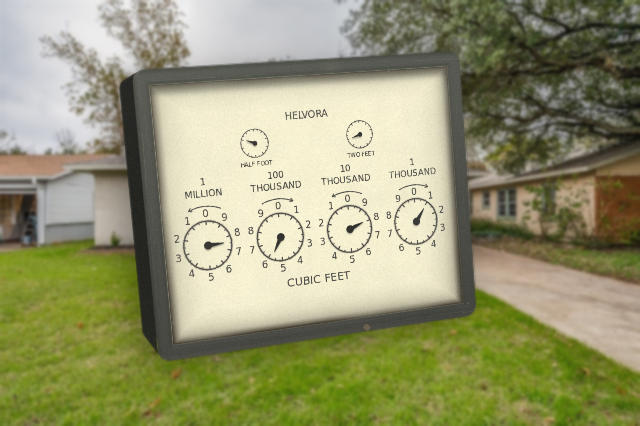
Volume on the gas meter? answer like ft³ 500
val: ft³ 758100
